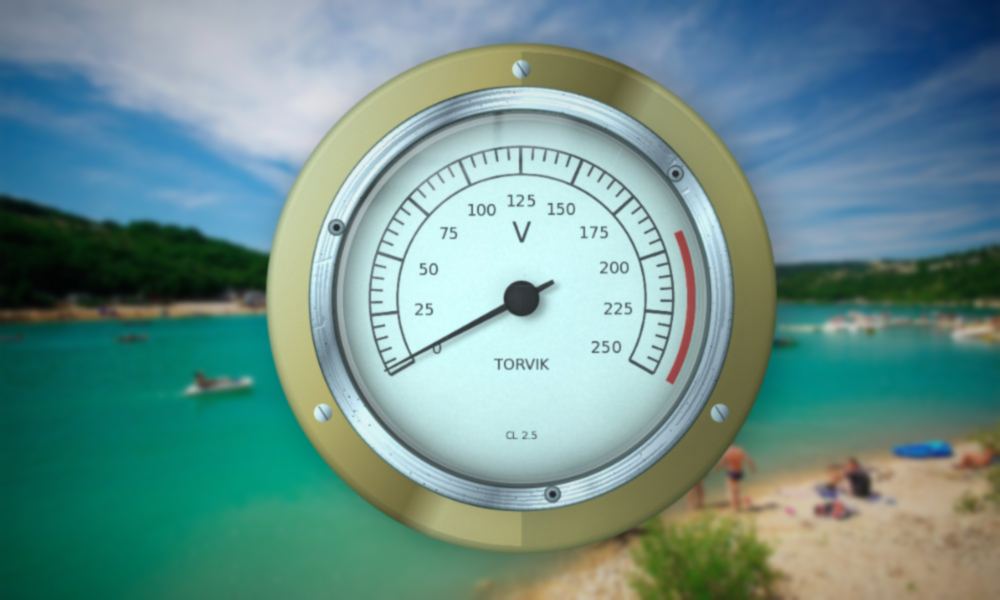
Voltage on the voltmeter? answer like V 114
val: V 2.5
